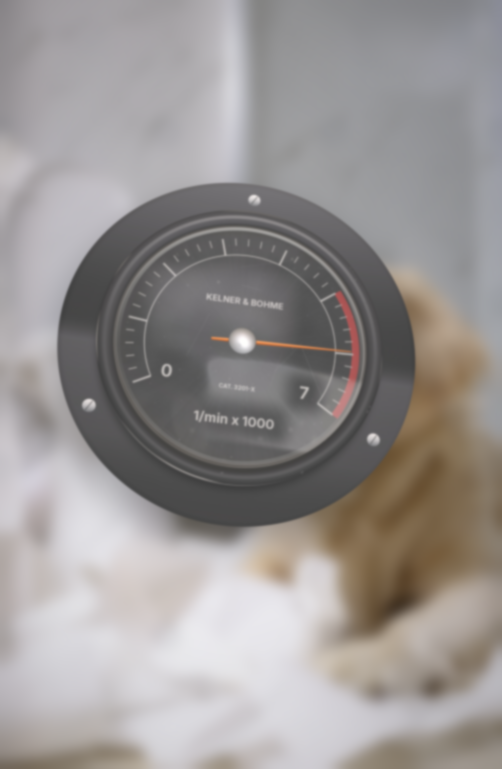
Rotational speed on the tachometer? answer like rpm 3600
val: rpm 6000
